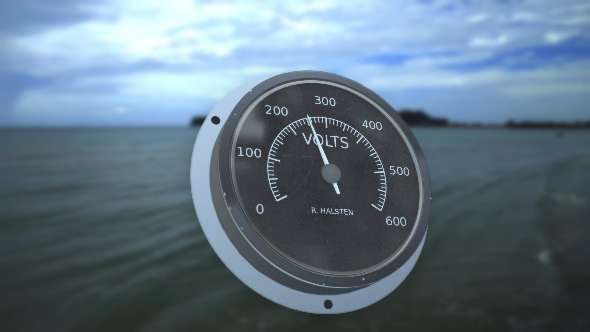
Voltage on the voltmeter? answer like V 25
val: V 250
